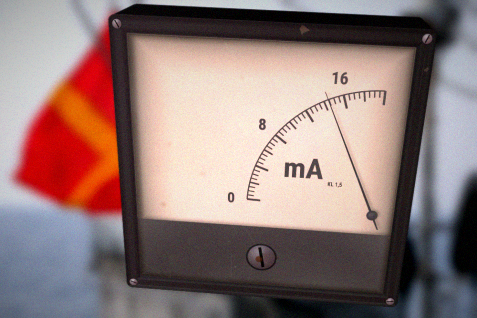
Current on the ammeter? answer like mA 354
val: mA 14.5
